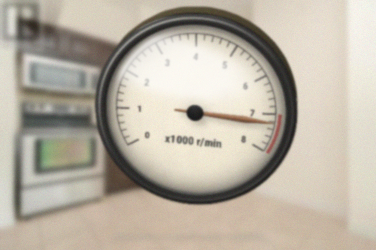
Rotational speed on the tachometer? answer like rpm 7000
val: rpm 7200
